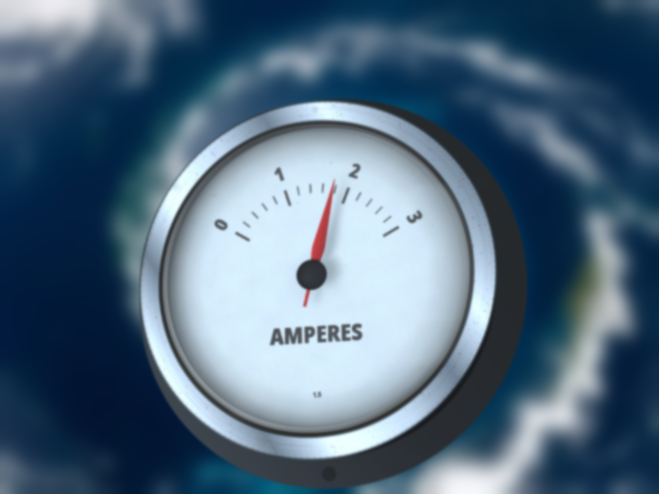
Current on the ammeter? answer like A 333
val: A 1.8
